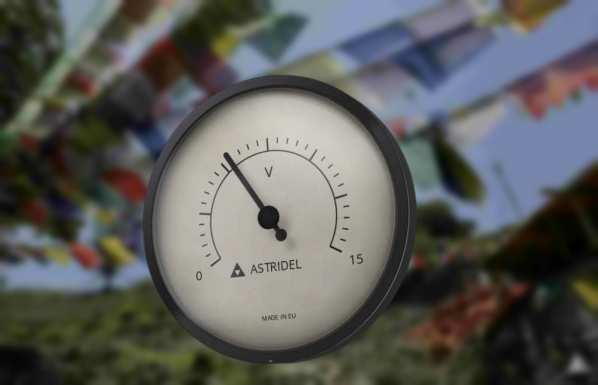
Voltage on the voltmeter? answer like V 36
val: V 5.5
